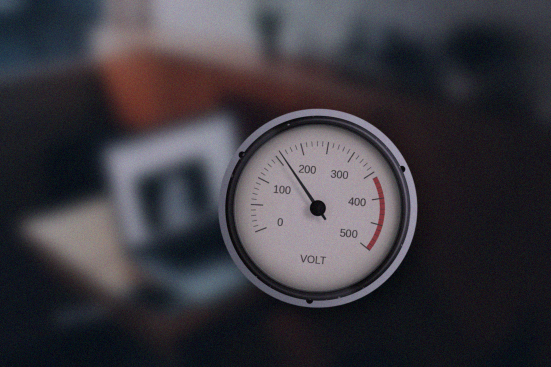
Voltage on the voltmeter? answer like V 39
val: V 160
